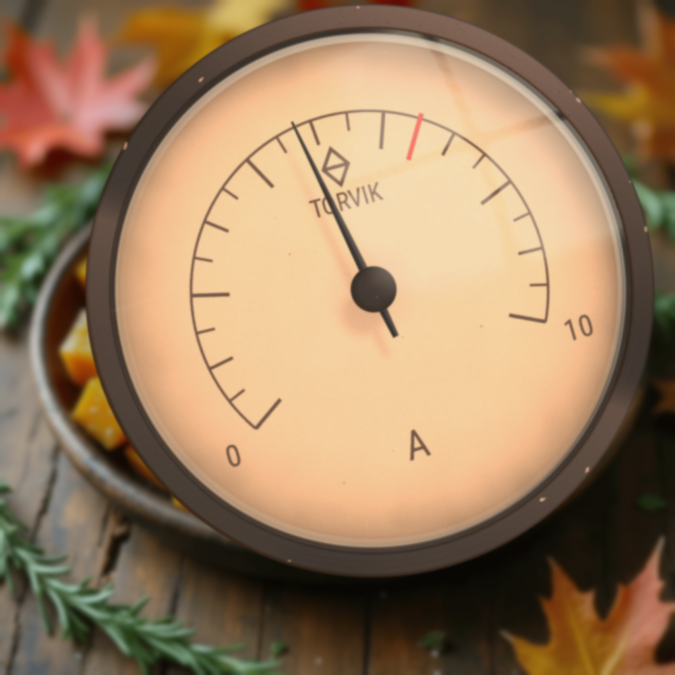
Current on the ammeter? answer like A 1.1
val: A 4.75
